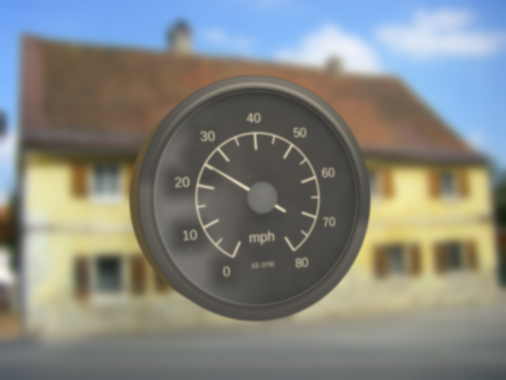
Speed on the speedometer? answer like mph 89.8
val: mph 25
